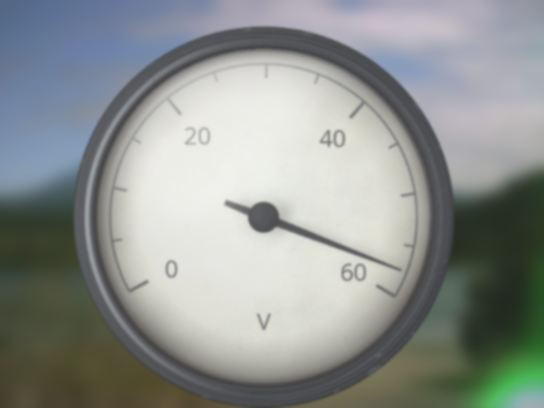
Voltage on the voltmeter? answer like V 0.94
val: V 57.5
